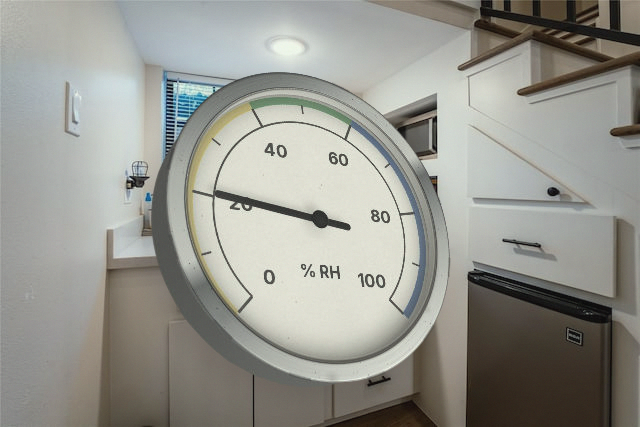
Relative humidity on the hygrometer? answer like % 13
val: % 20
